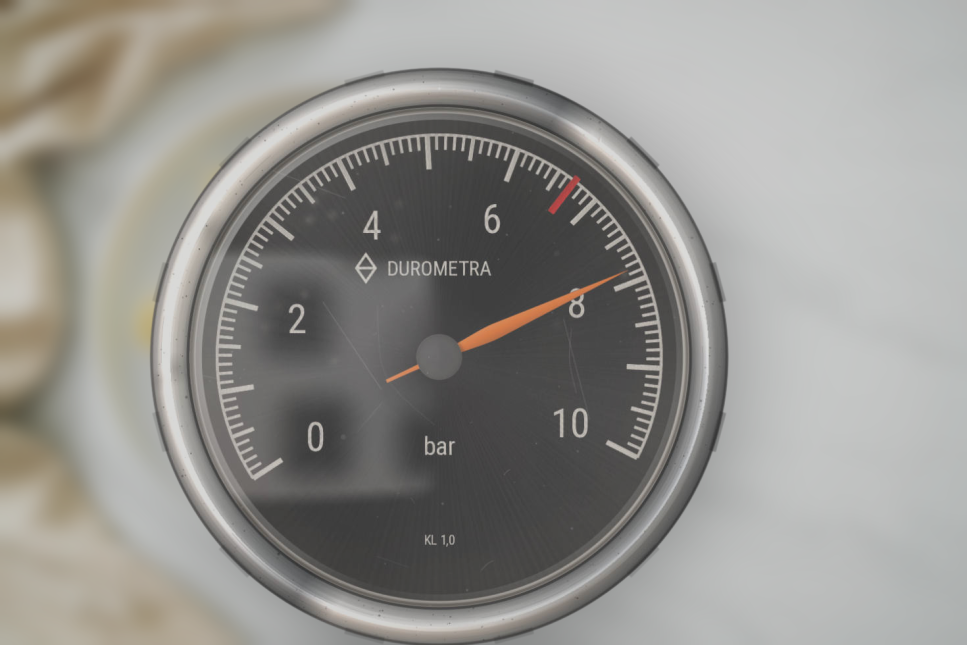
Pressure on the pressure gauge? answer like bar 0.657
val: bar 7.85
